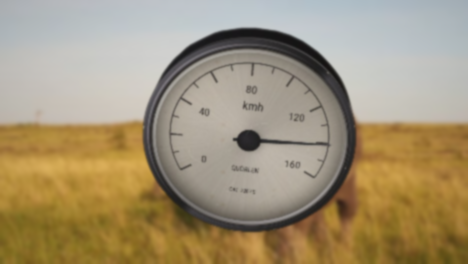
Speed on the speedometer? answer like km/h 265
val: km/h 140
